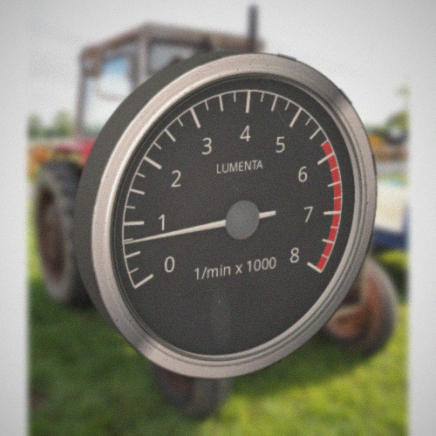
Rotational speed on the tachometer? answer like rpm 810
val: rpm 750
